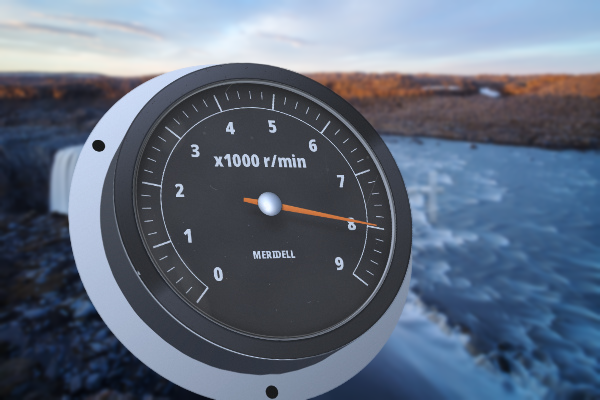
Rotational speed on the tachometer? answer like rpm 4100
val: rpm 8000
